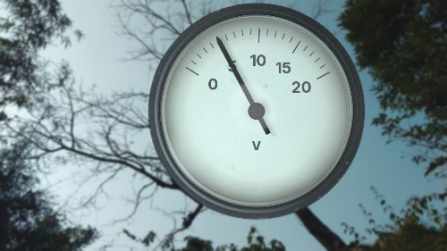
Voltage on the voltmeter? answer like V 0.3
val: V 5
